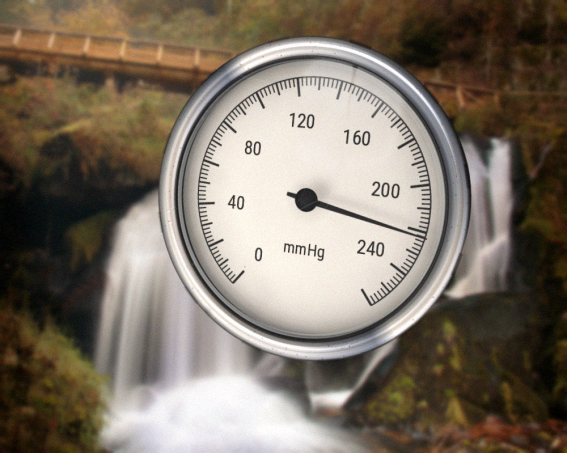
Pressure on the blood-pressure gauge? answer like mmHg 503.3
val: mmHg 222
